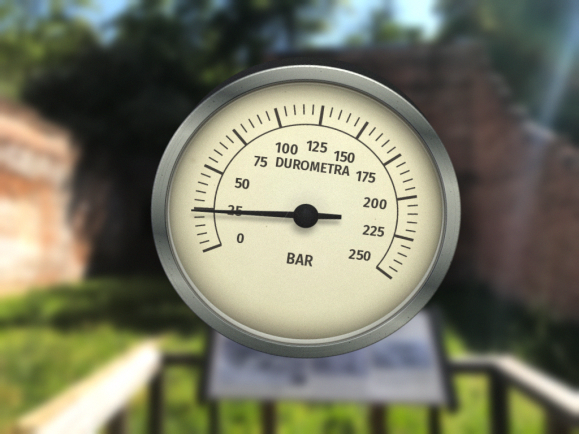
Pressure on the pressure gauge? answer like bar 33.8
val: bar 25
